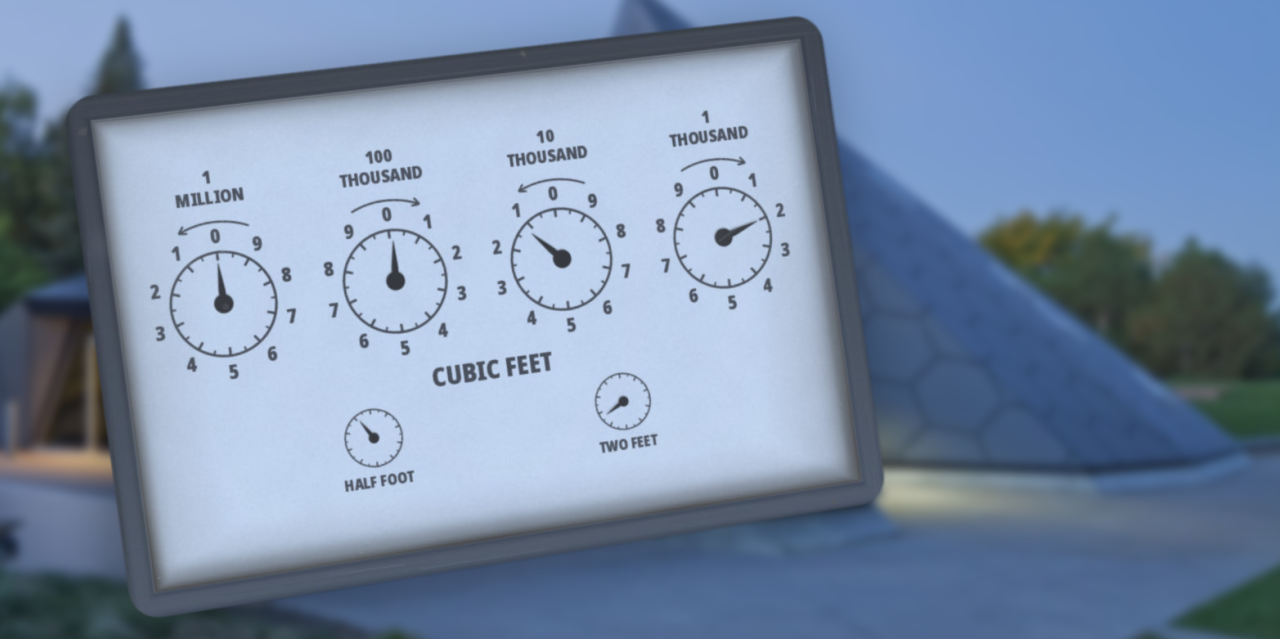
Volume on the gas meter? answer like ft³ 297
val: ft³ 1200
